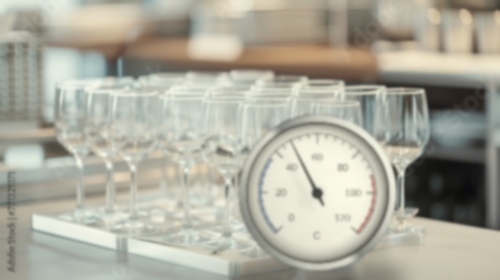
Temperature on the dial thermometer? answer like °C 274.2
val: °C 48
